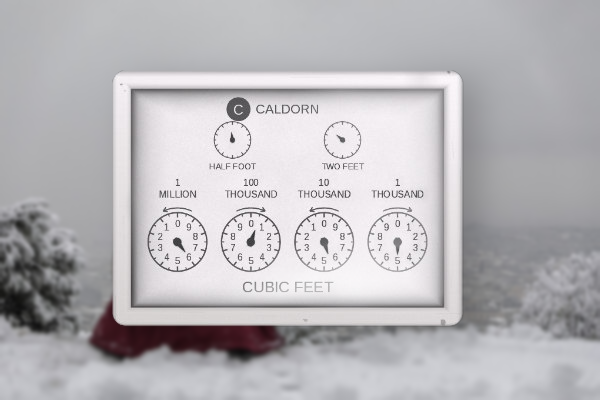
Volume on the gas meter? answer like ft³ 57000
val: ft³ 605500
